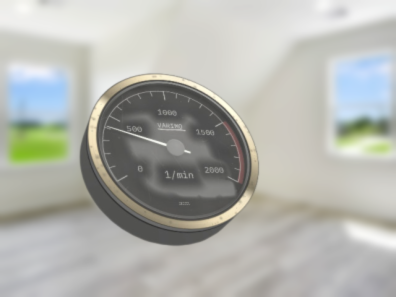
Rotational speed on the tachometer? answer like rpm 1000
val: rpm 400
